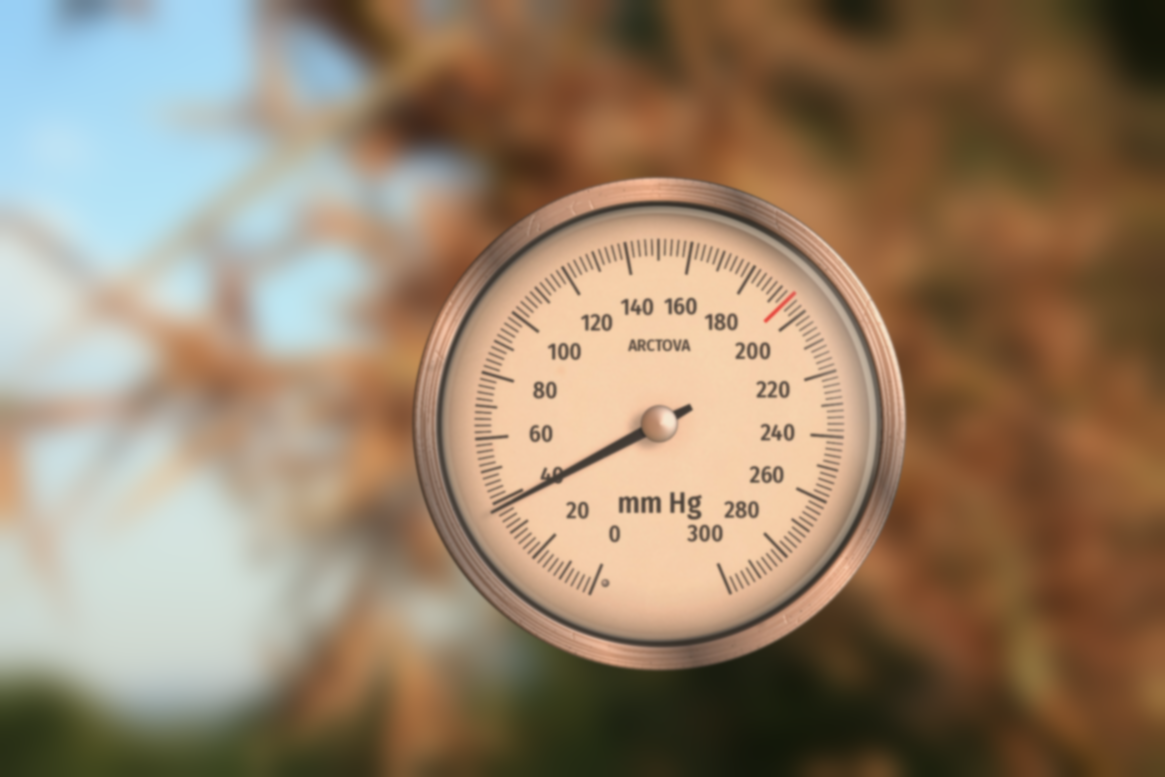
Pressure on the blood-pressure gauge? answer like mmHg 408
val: mmHg 38
